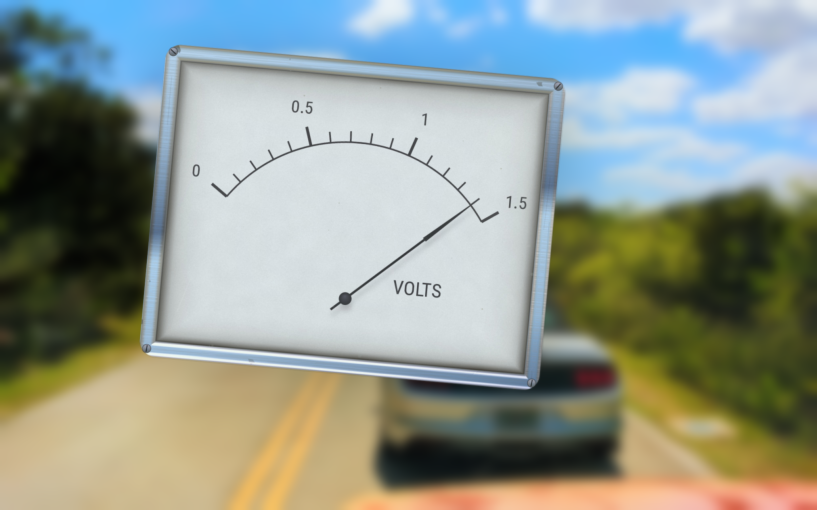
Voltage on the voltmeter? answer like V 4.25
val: V 1.4
